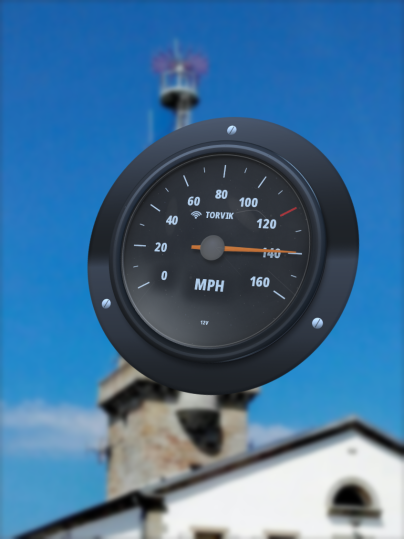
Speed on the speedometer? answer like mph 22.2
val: mph 140
